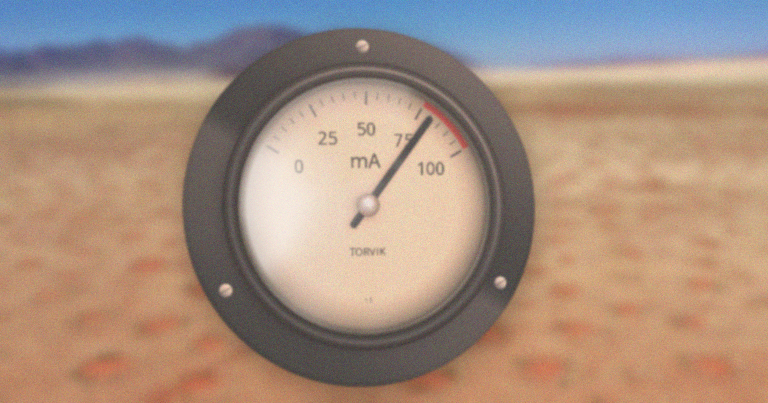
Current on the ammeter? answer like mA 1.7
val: mA 80
